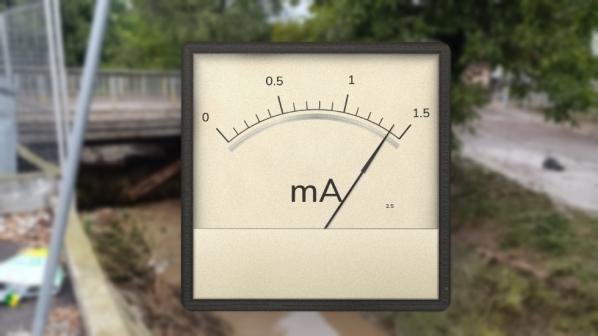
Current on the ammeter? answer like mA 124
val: mA 1.4
